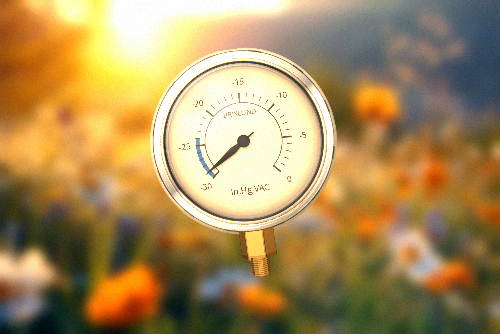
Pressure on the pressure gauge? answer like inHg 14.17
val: inHg -29
